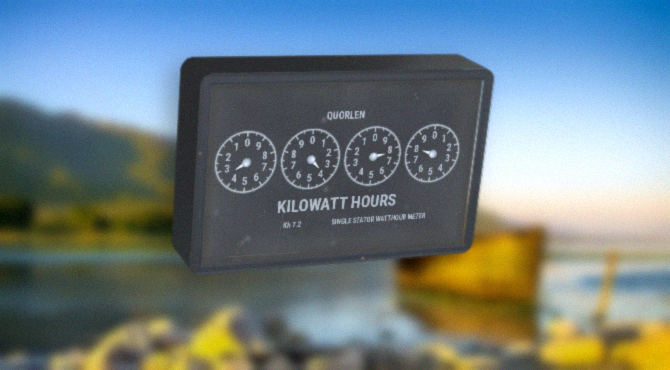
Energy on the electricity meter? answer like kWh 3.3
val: kWh 3378
